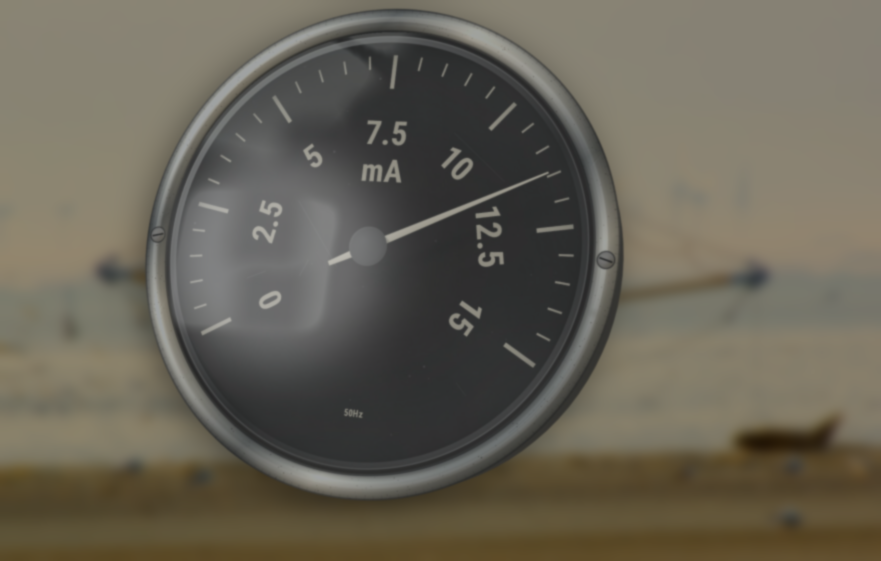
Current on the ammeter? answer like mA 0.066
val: mA 11.5
